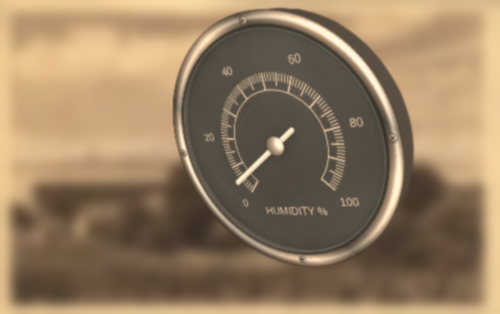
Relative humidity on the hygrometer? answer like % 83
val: % 5
